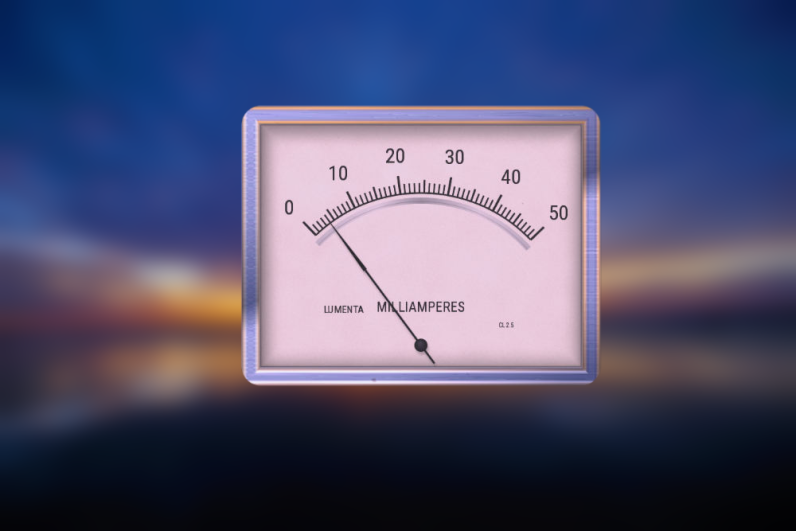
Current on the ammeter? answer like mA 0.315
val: mA 4
